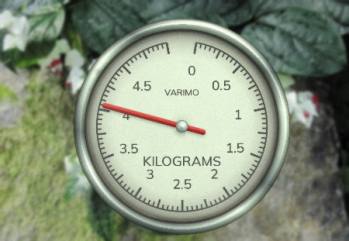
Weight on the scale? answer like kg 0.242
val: kg 4.05
